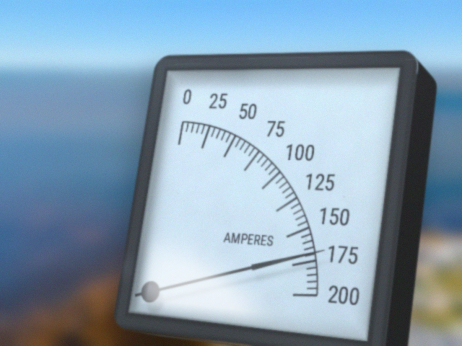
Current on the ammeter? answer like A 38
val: A 170
